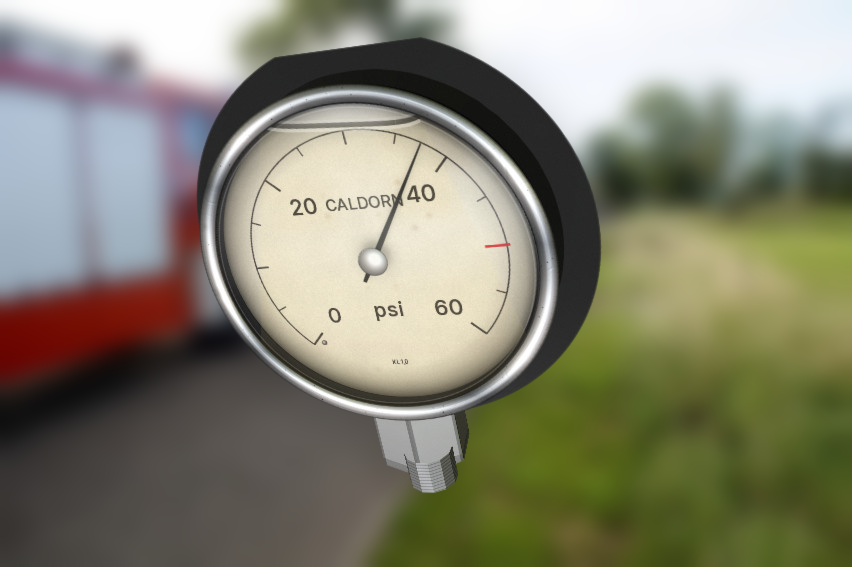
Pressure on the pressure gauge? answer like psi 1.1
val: psi 37.5
